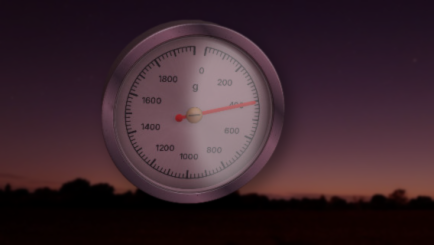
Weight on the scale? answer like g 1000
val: g 400
